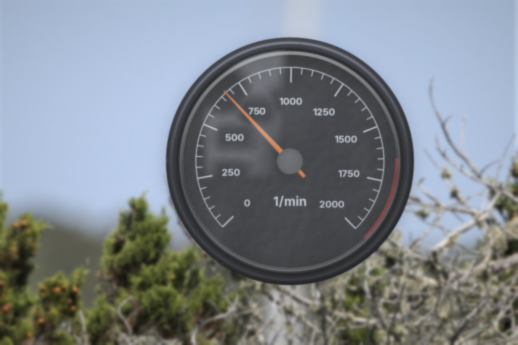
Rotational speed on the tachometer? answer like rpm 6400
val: rpm 675
